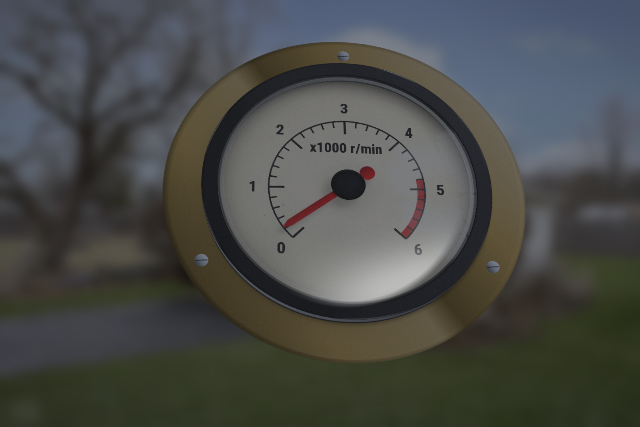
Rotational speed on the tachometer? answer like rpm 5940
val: rpm 200
